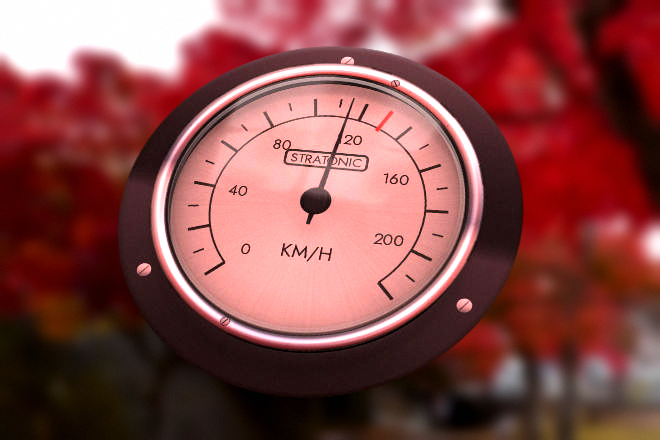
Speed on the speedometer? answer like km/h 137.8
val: km/h 115
